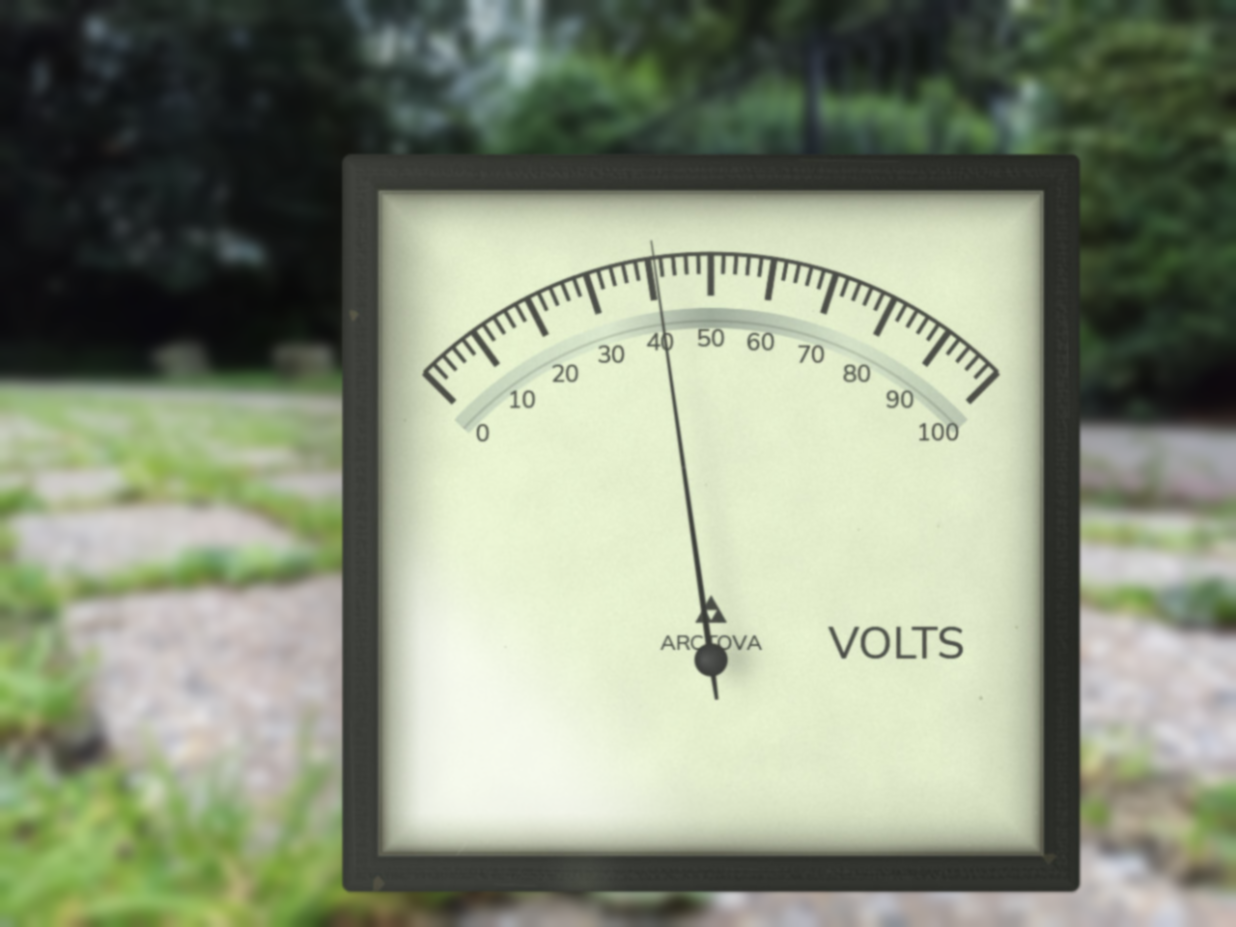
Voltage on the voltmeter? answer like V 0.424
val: V 41
